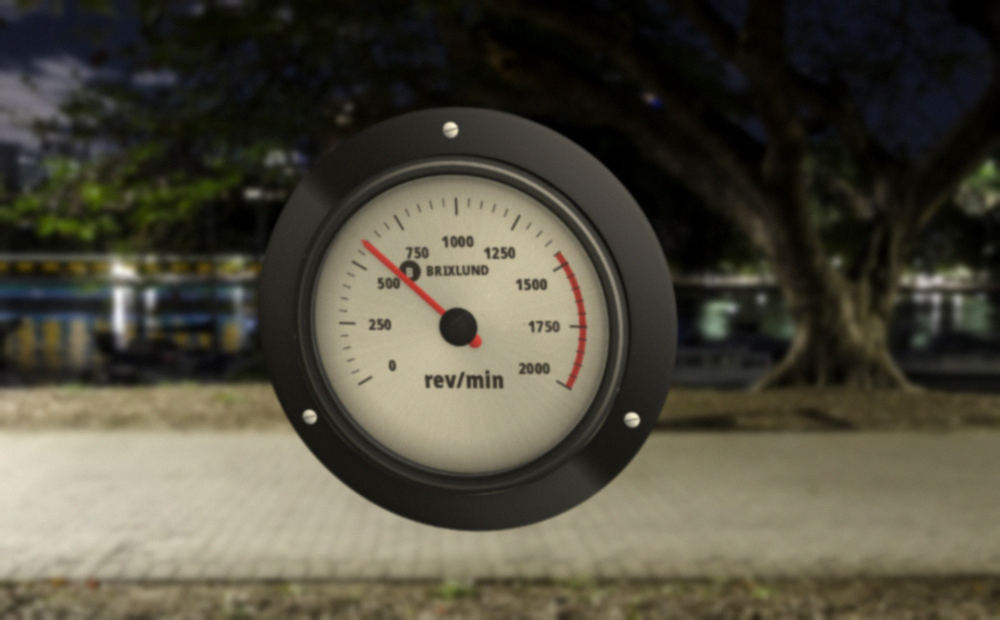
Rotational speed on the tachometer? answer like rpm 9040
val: rpm 600
